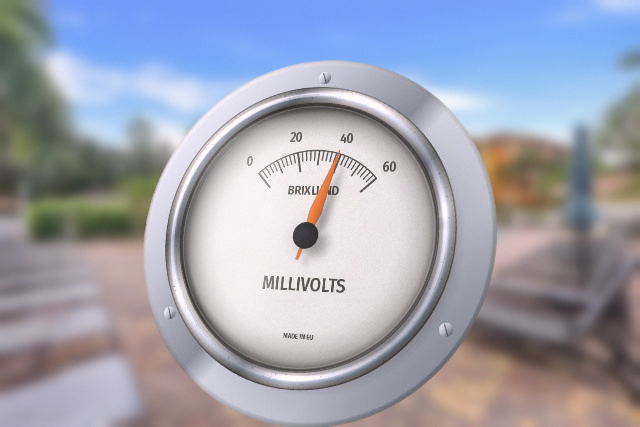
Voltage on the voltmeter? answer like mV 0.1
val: mV 40
